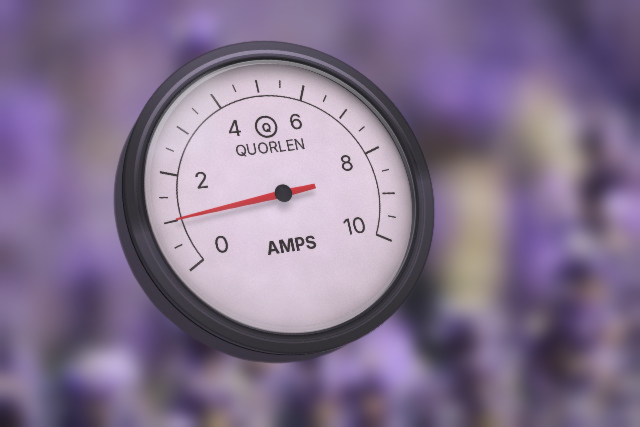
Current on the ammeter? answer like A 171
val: A 1
